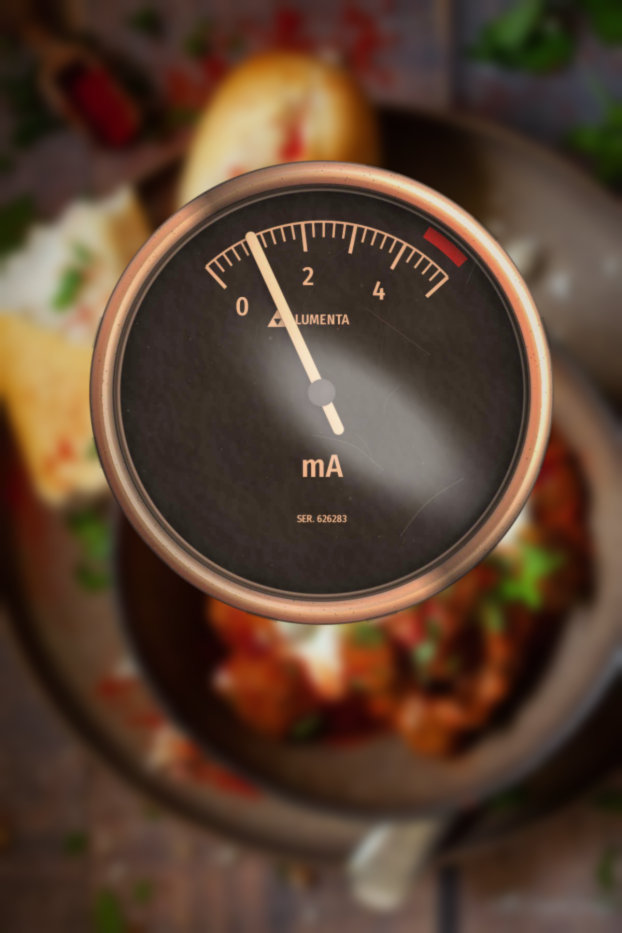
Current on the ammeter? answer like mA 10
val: mA 1
